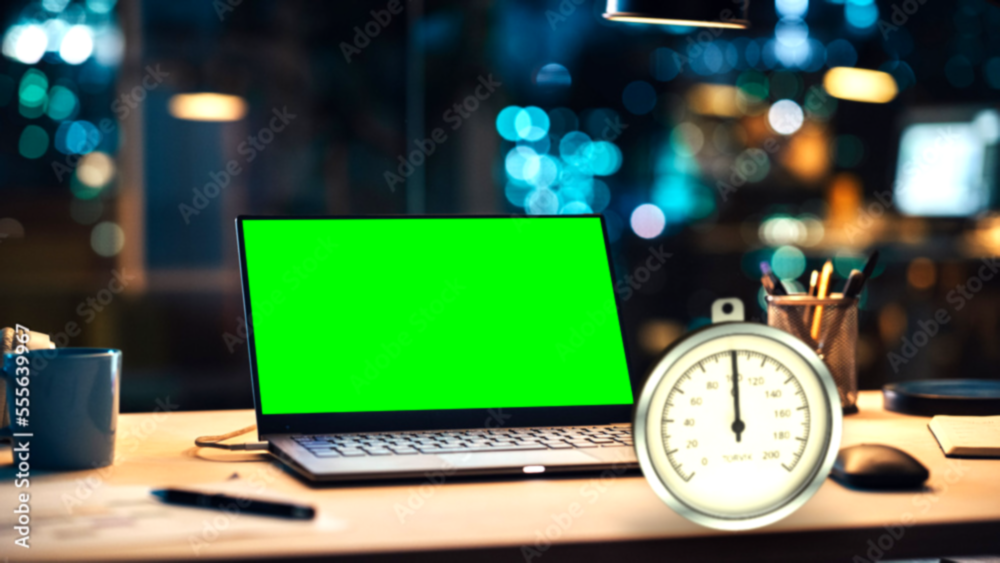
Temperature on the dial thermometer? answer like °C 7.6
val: °C 100
